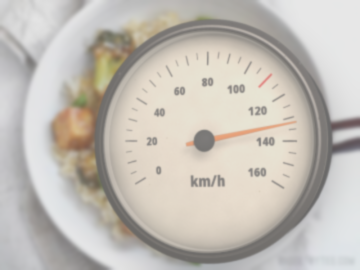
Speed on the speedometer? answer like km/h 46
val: km/h 132.5
